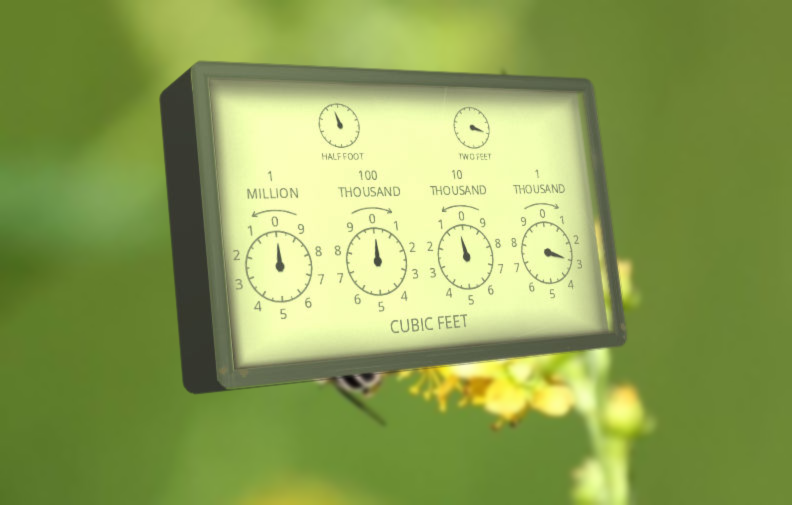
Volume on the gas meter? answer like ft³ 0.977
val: ft³ 300
